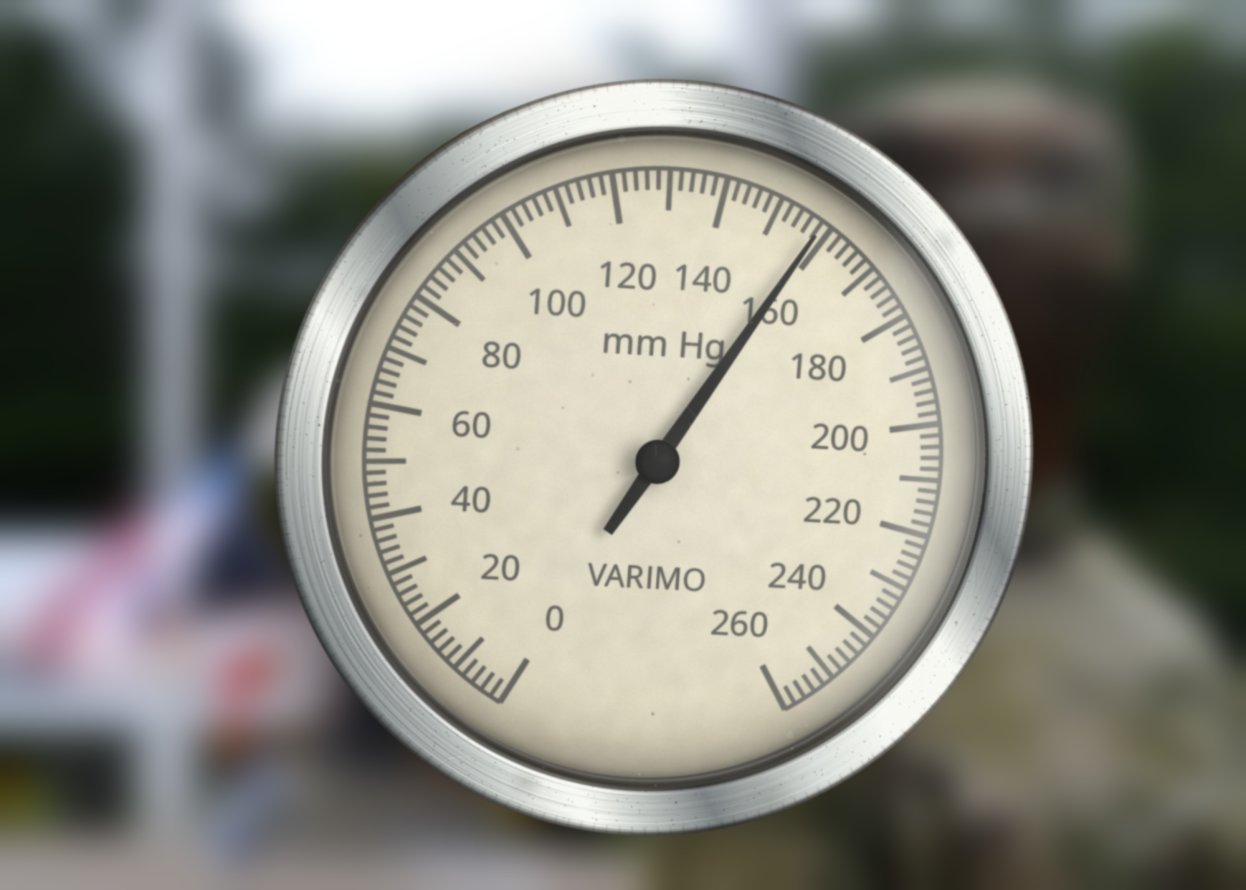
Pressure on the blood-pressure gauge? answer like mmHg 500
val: mmHg 158
